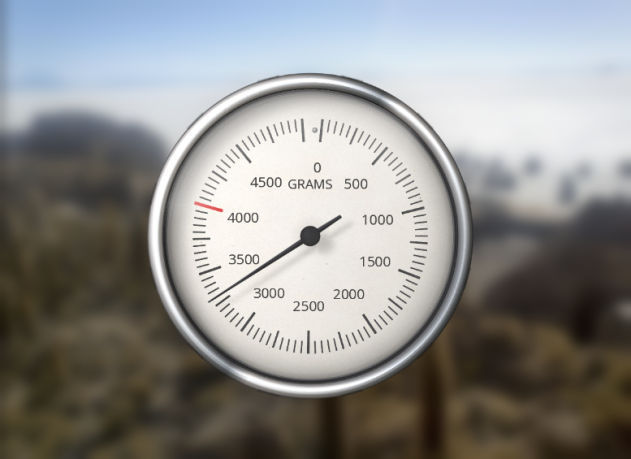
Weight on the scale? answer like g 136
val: g 3300
